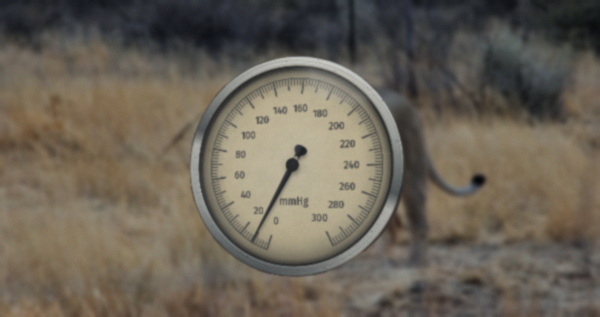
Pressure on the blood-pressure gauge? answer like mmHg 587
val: mmHg 10
